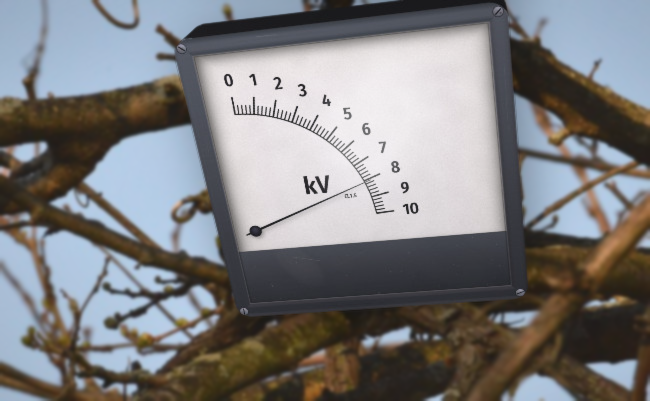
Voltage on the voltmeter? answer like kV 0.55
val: kV 8
